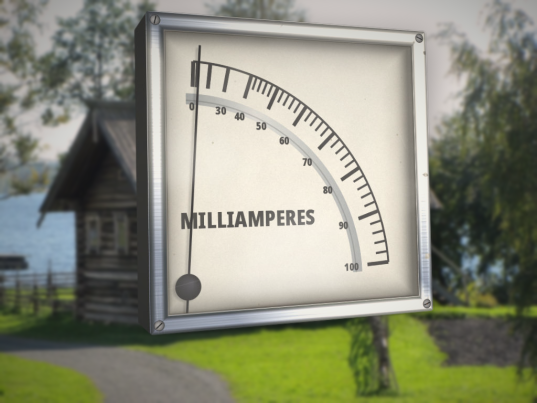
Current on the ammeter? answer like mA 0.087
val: mA 10
